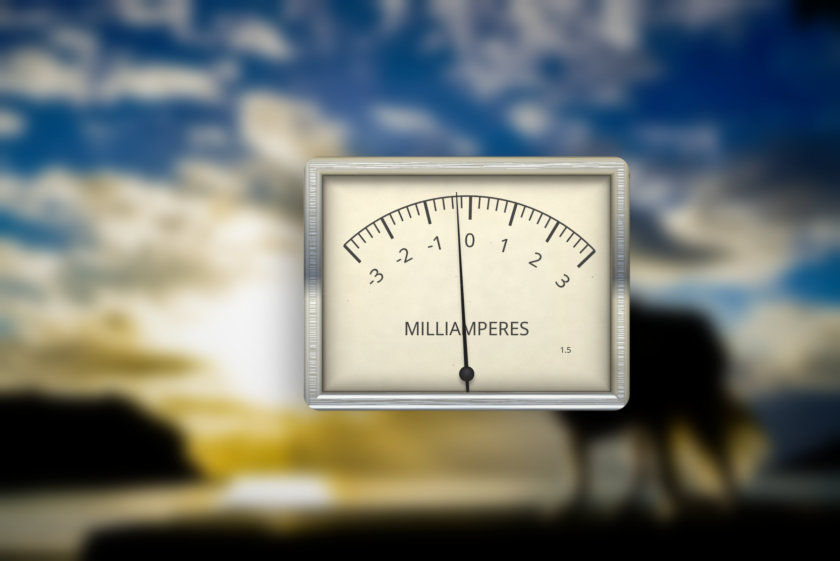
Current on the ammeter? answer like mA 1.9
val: mA -0.3
